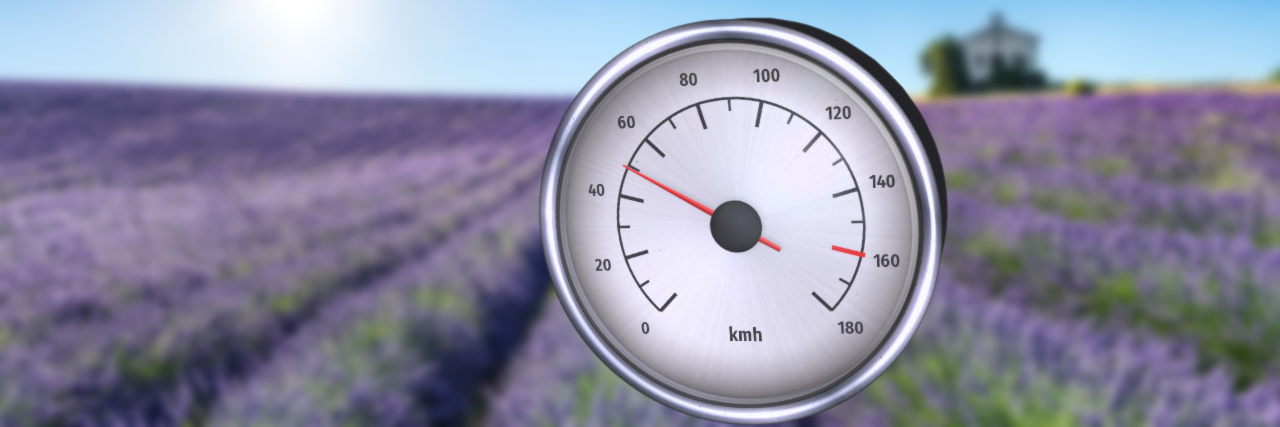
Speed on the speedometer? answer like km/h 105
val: km/h 50
